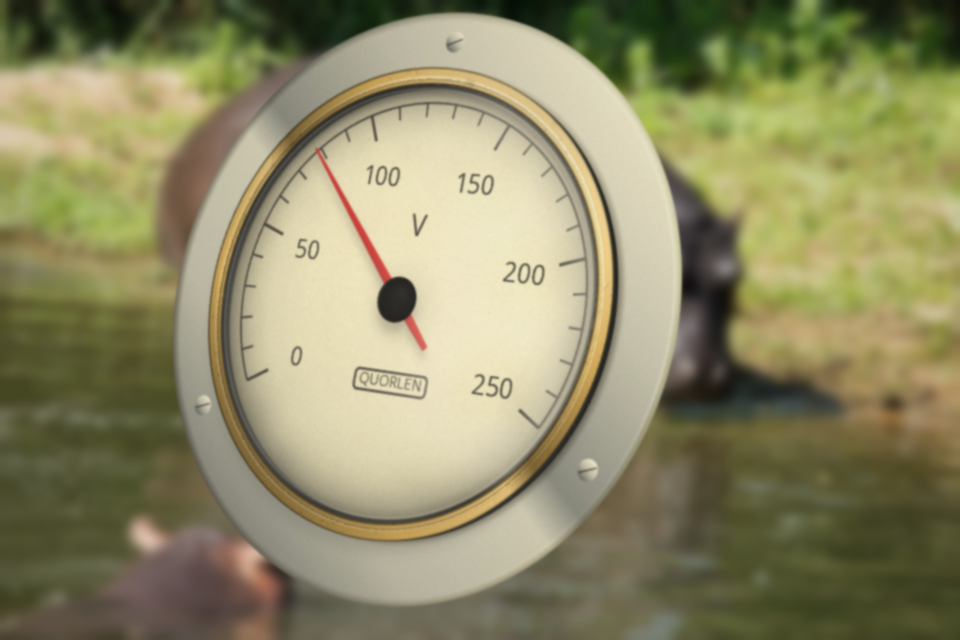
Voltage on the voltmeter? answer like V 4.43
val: V 80
